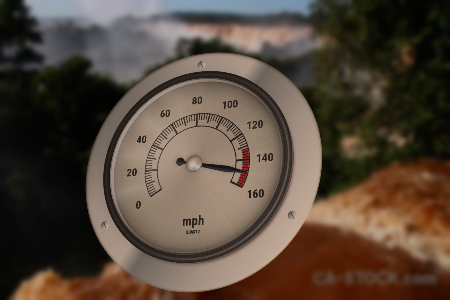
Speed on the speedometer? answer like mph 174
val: mph 150
